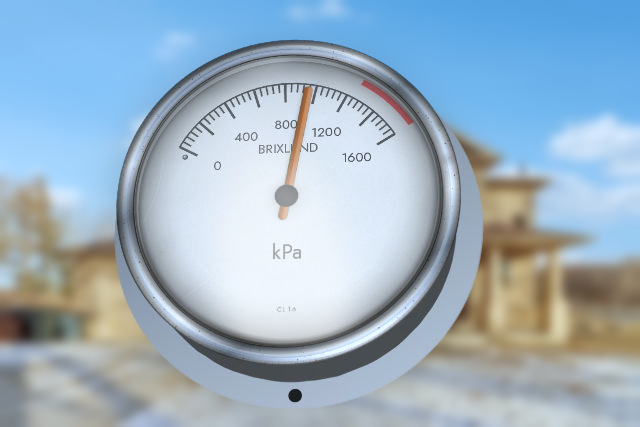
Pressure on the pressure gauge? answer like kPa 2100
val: kPa 960
